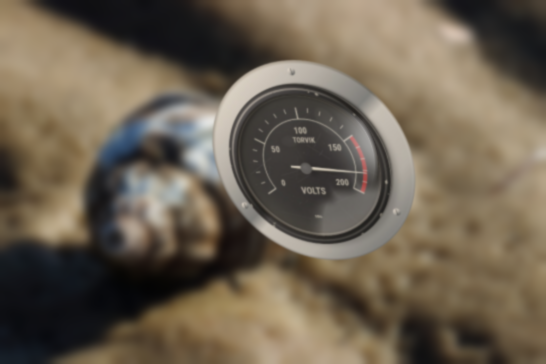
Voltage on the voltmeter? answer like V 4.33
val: V 180
